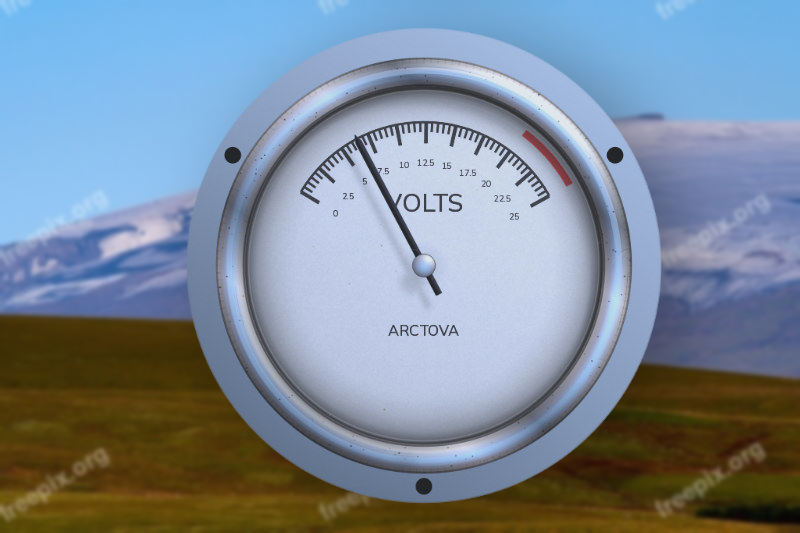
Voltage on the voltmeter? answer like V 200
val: V 6.5
